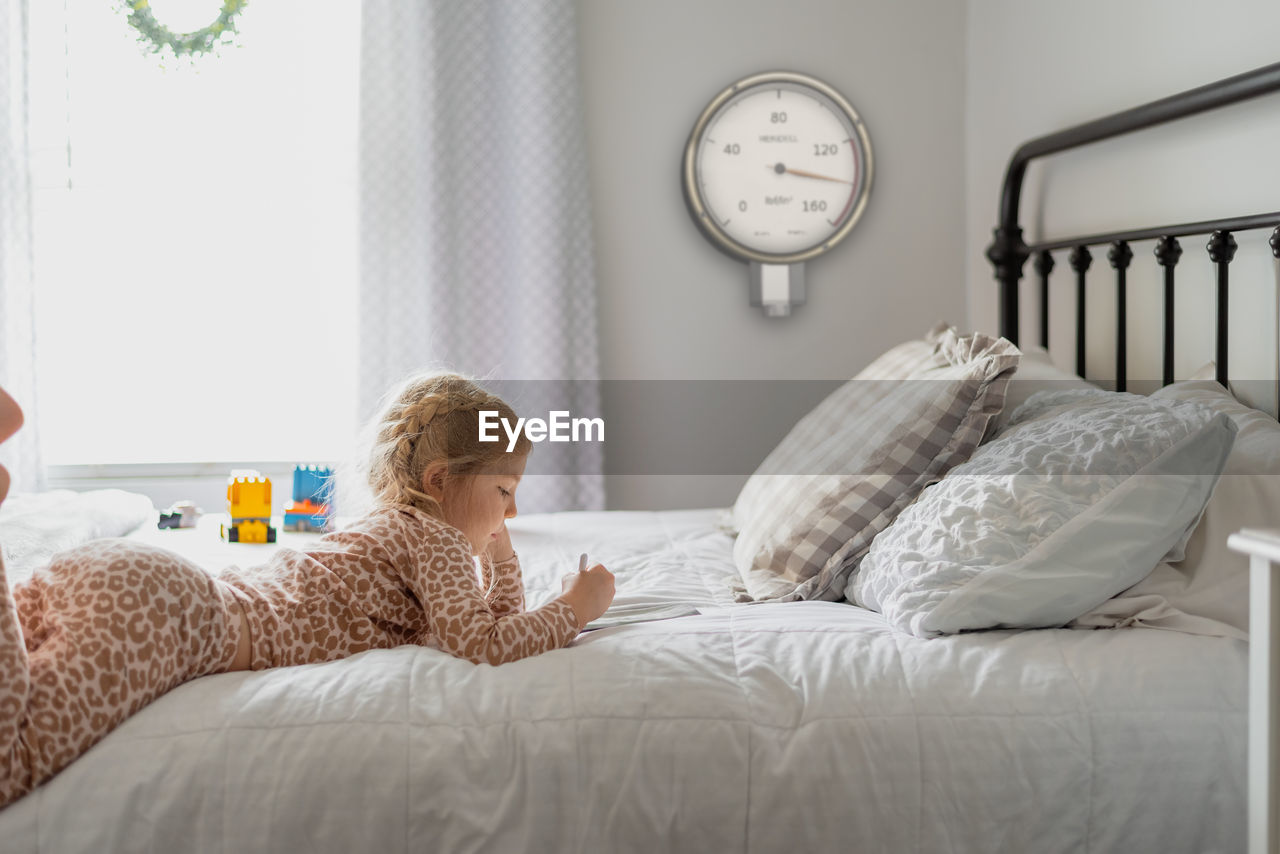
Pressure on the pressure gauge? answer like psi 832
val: psi 140
